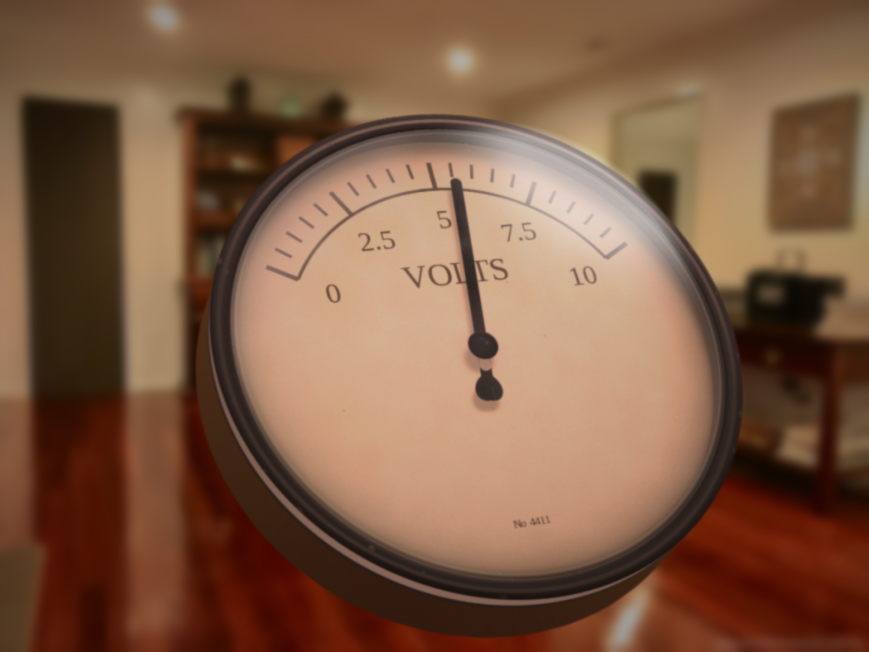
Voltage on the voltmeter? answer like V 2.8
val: V 5.5
